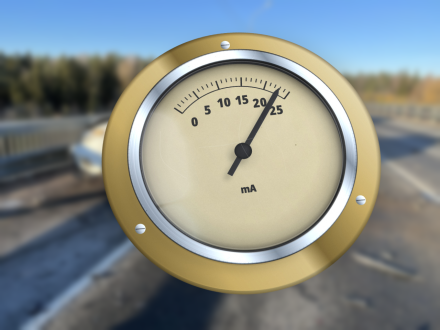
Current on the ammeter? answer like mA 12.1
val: mA 23
